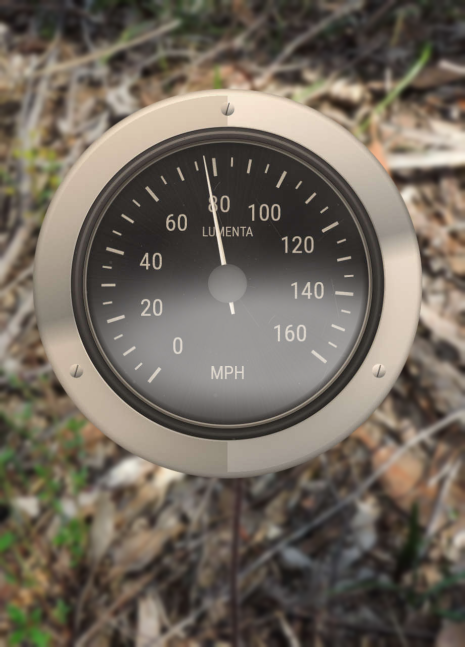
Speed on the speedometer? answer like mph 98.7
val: mph 77.5
